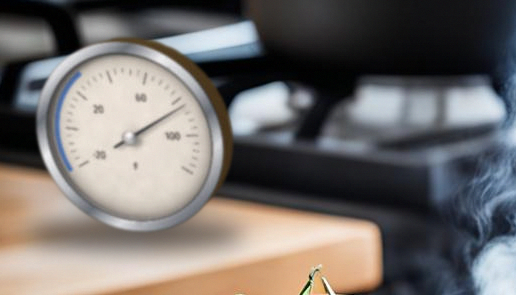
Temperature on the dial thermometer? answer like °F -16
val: °F 84
